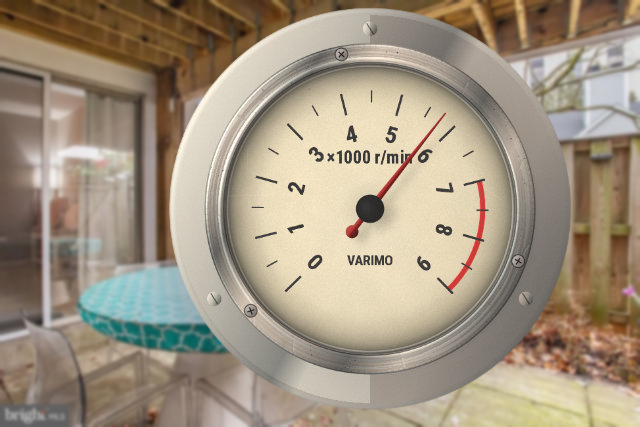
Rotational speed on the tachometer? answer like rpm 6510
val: rpm 5750
